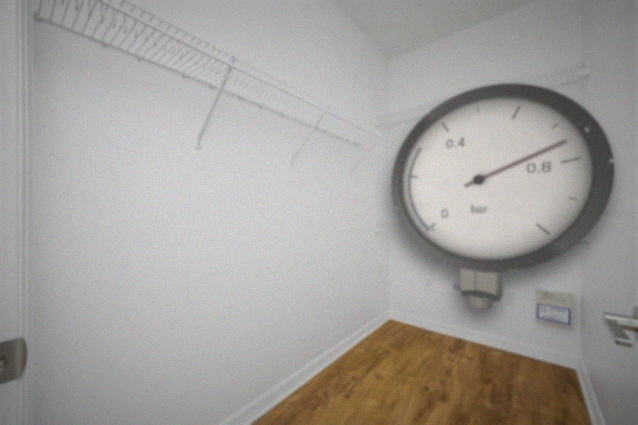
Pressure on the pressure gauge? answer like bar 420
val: bar 0.75
